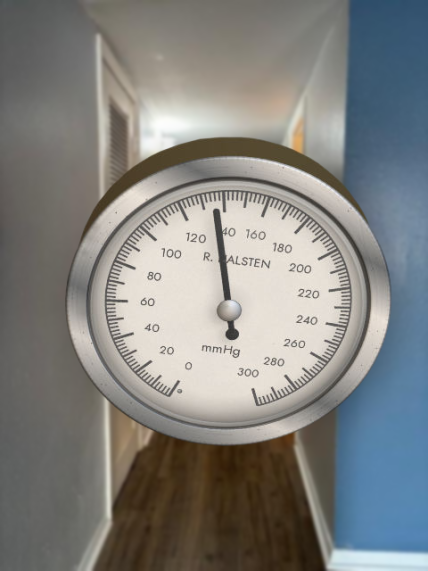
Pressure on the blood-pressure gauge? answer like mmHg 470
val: mmHg 136
